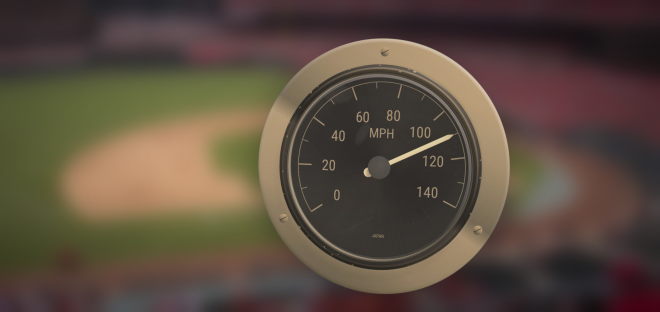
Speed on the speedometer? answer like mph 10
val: mph 110
